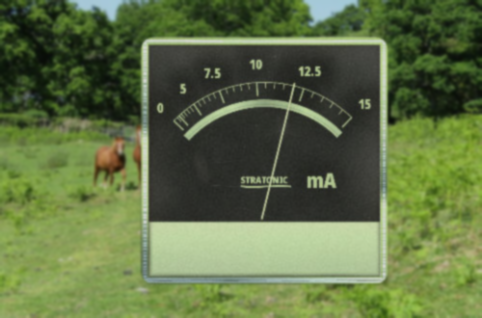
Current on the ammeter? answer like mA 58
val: mA 12
